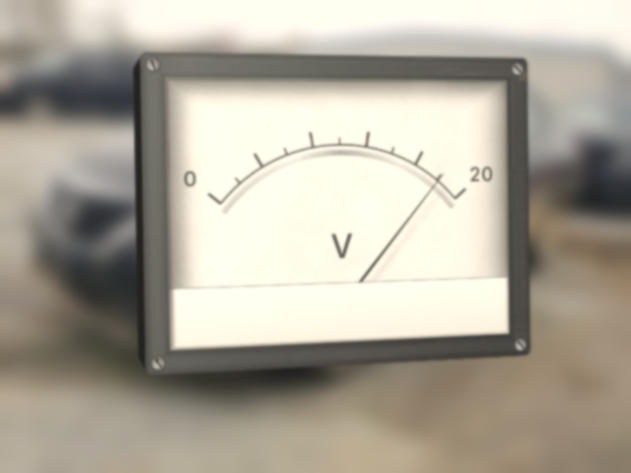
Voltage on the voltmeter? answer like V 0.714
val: V 18
